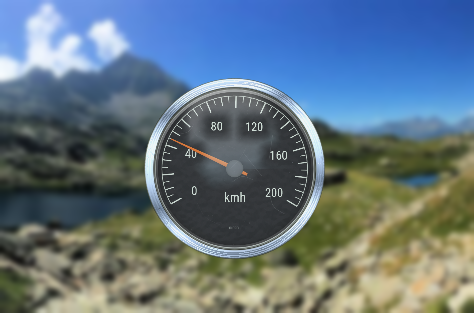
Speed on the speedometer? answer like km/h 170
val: km/h 45
